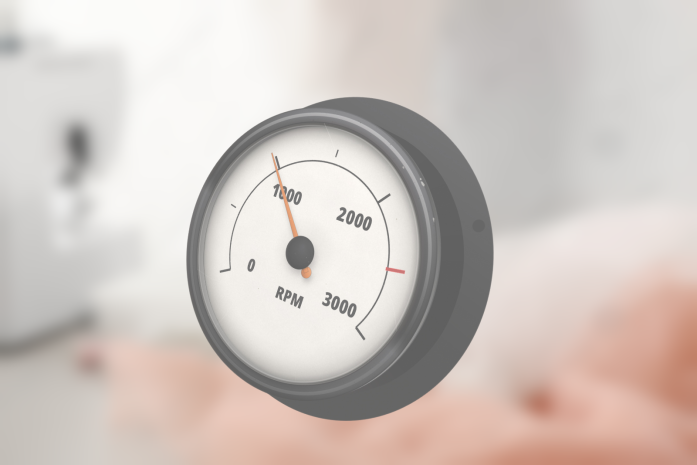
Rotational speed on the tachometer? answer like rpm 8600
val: rpm 1000
